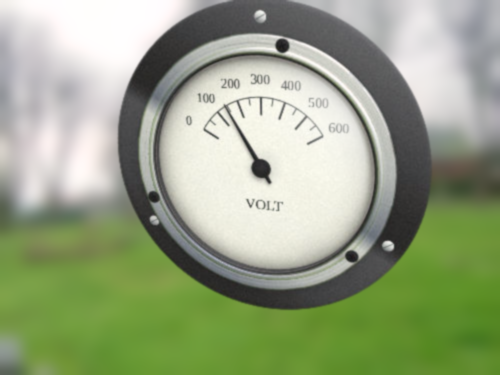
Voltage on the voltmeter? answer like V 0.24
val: V 150
